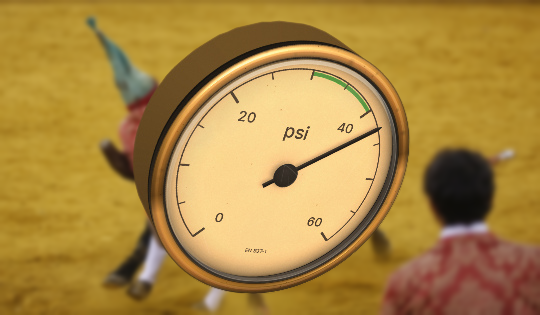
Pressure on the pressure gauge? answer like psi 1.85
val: psi 42.5
